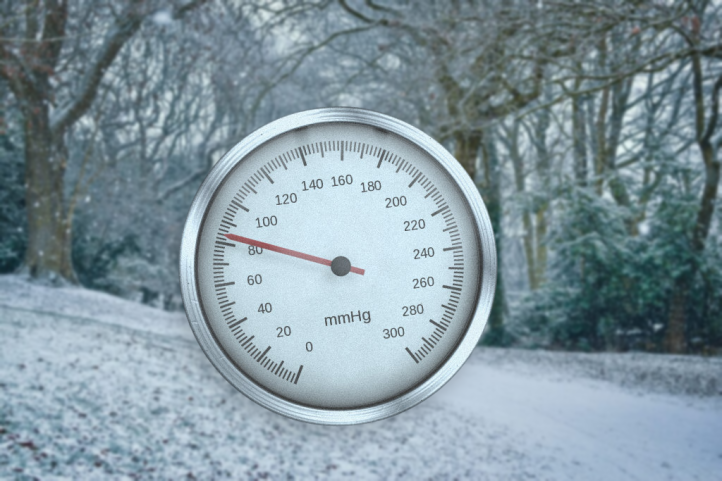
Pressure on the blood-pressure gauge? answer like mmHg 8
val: mmHg 84
